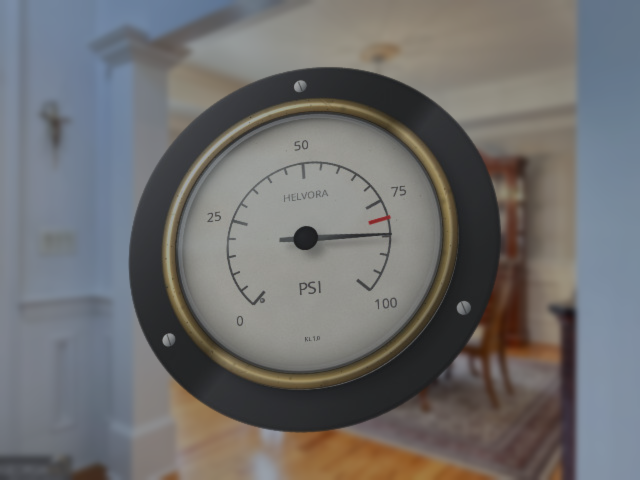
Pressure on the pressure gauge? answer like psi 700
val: psi 85
